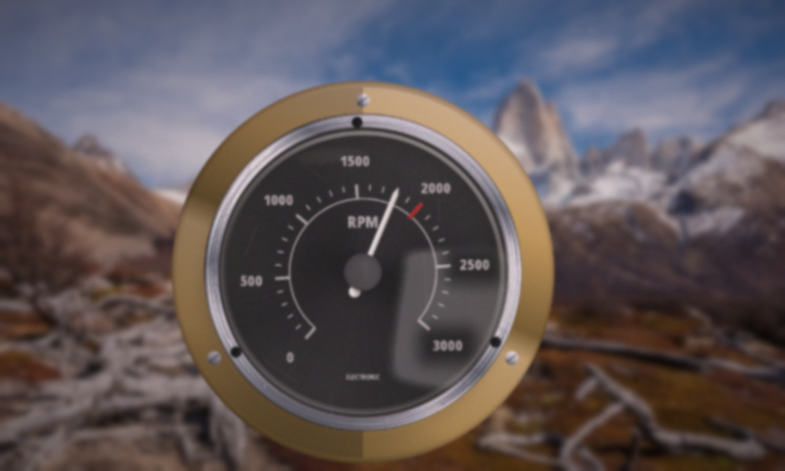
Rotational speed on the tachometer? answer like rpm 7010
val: rpm 1800
